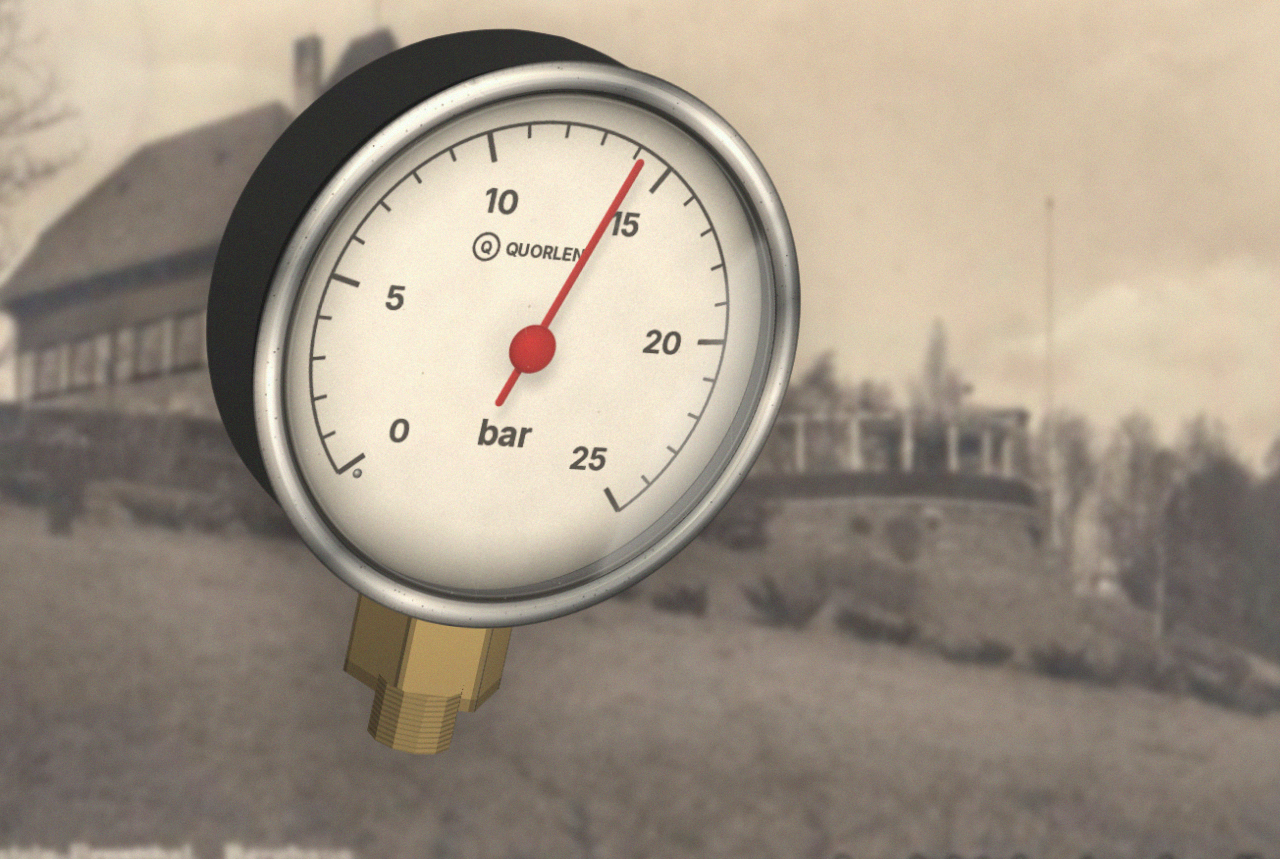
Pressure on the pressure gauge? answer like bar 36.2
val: bar 14
